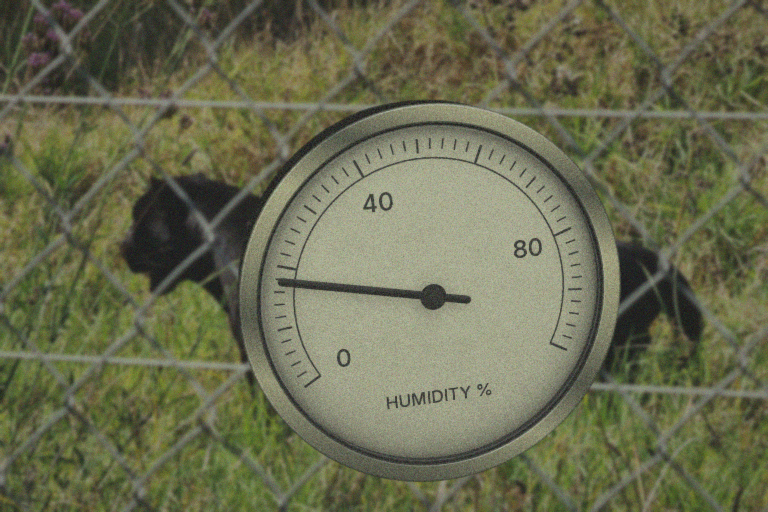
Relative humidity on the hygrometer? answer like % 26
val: % 18
